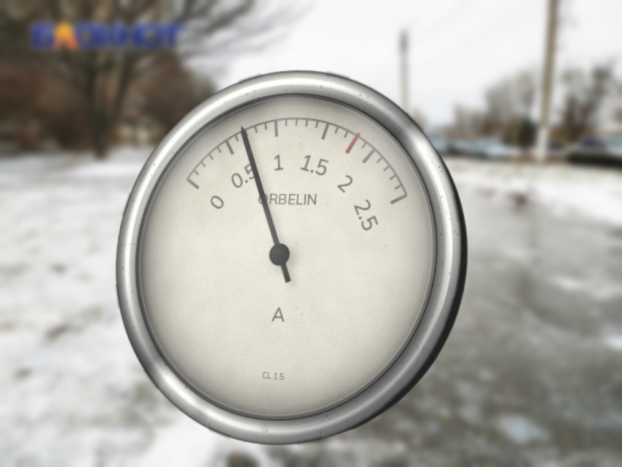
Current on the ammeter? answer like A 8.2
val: A 0.7
